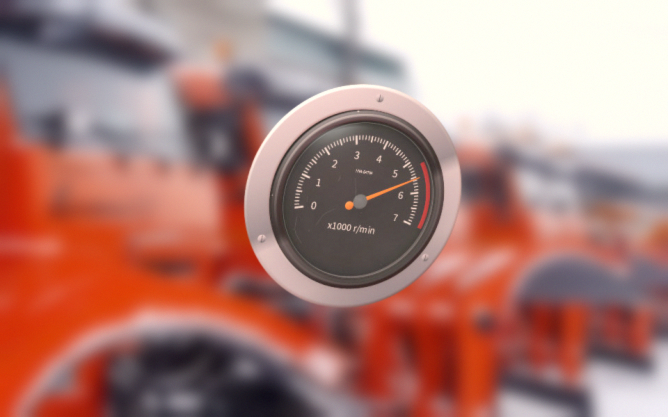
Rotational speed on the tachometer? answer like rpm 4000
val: rpm 5500
